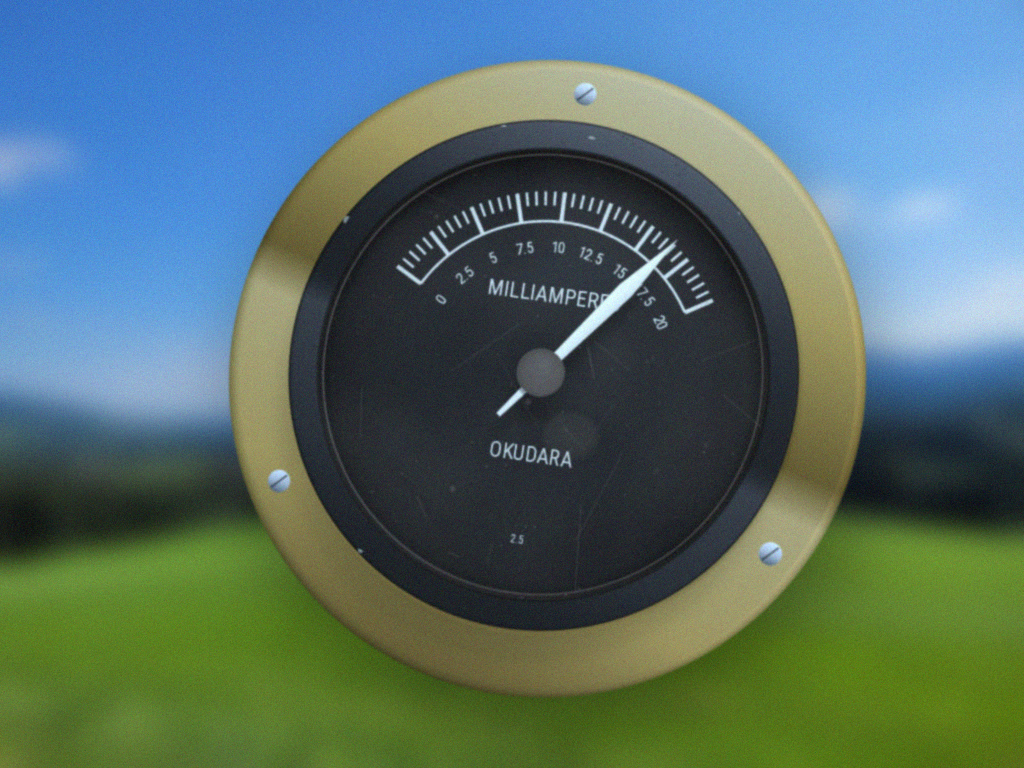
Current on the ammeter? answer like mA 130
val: mA 16.5
